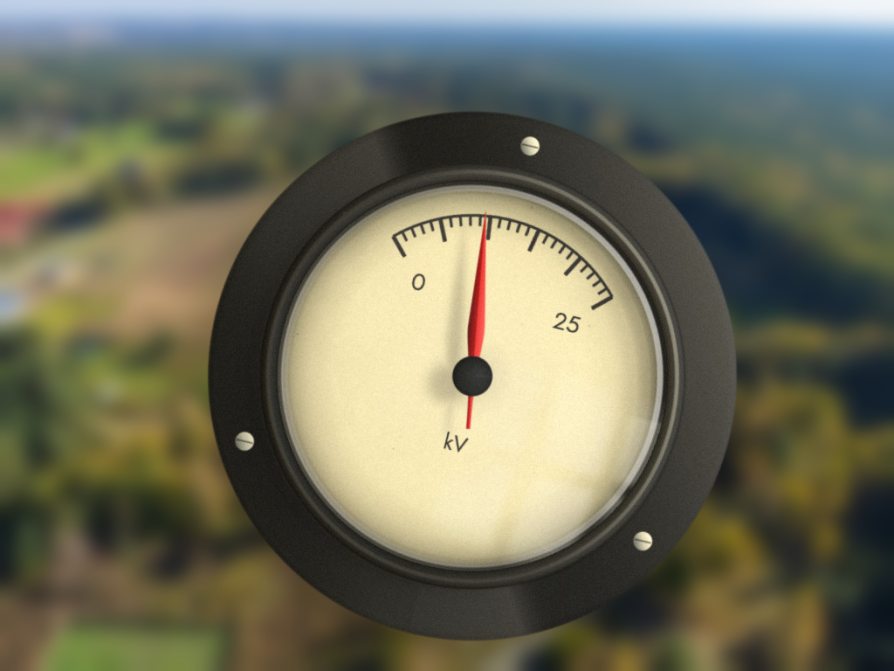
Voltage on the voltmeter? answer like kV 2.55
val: kV 9.5
